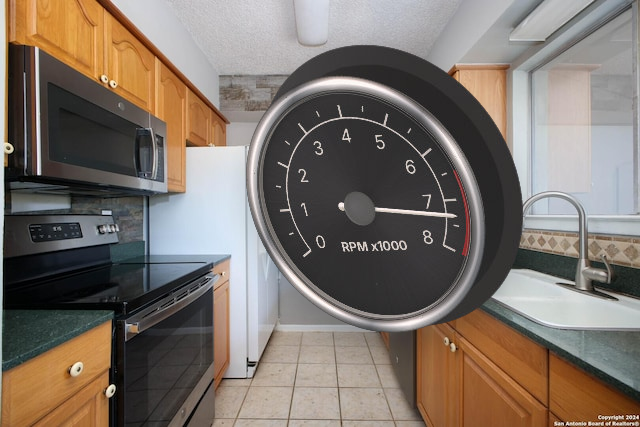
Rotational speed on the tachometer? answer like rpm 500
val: rpm 7250
